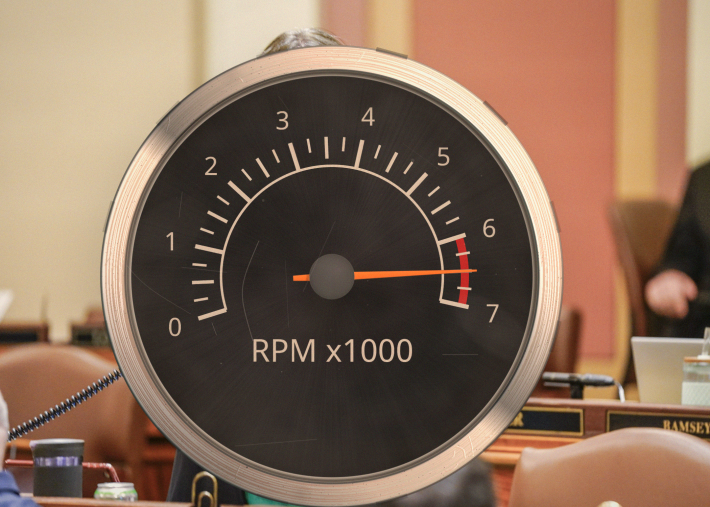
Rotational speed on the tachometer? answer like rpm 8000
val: rpm 6500
